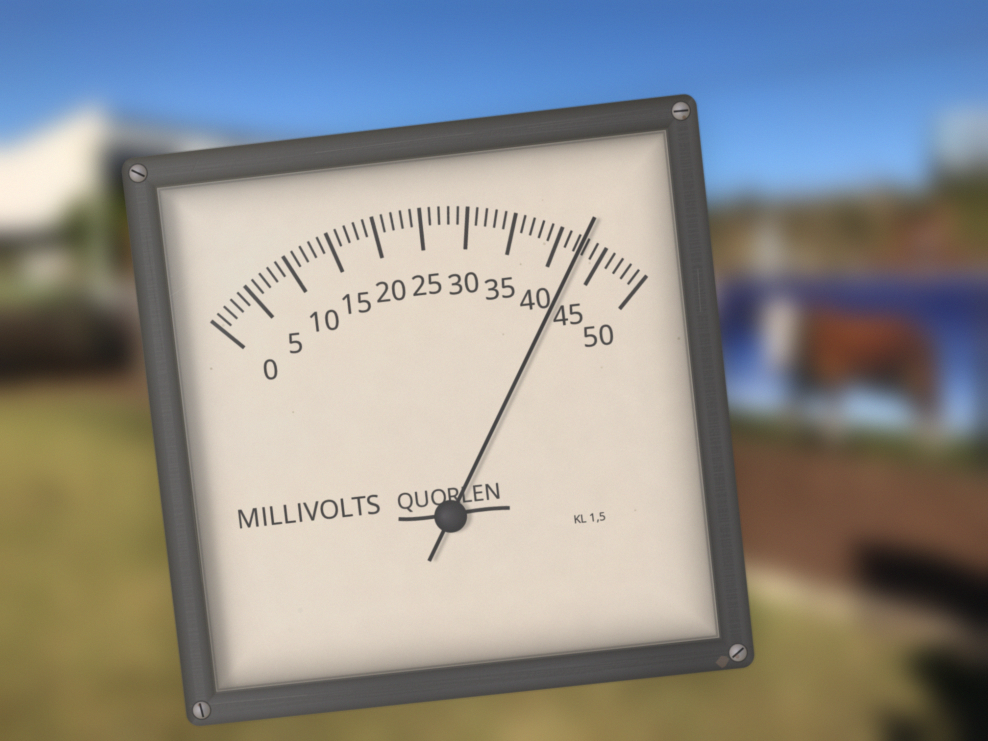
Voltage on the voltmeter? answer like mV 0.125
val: mV 42.5
